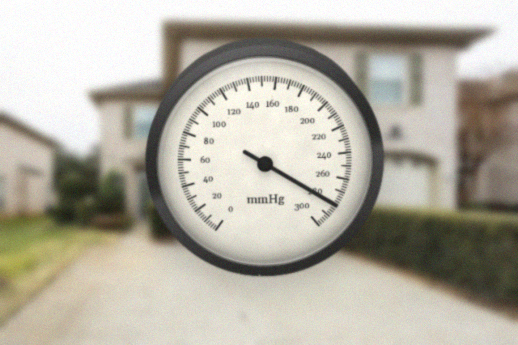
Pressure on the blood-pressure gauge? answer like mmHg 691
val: mmHg 280
